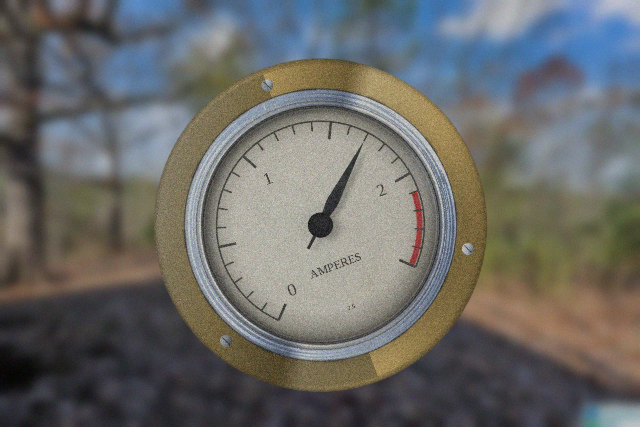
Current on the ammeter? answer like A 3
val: A 1.7
